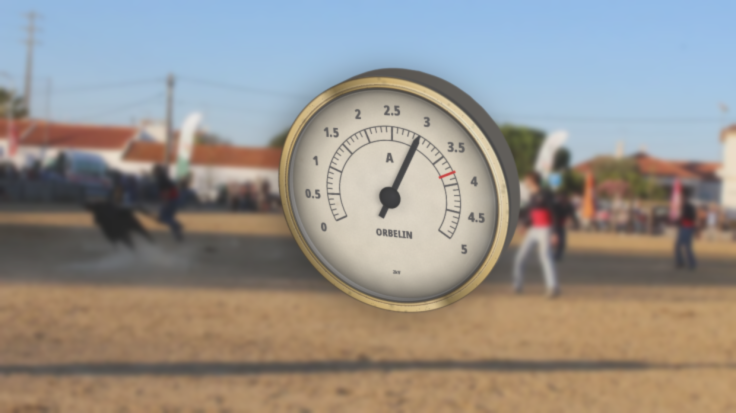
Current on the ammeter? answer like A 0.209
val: A 3
